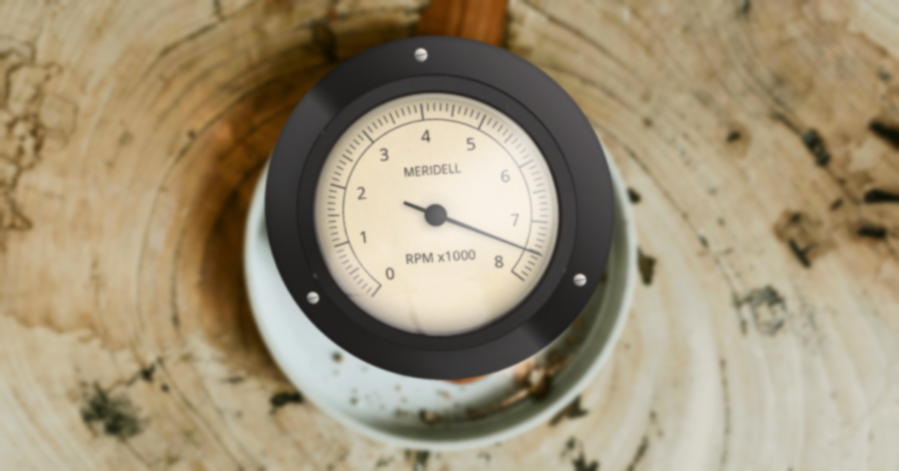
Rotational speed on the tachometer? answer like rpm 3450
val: rpm 7500
